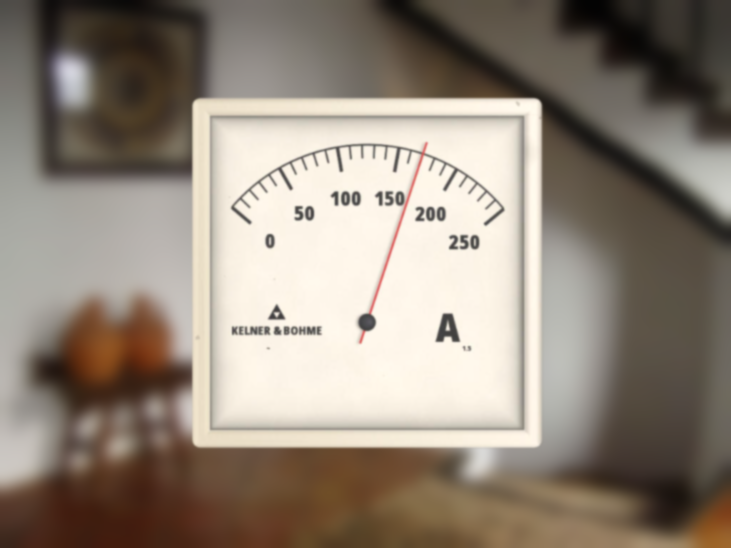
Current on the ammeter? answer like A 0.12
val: A 170
